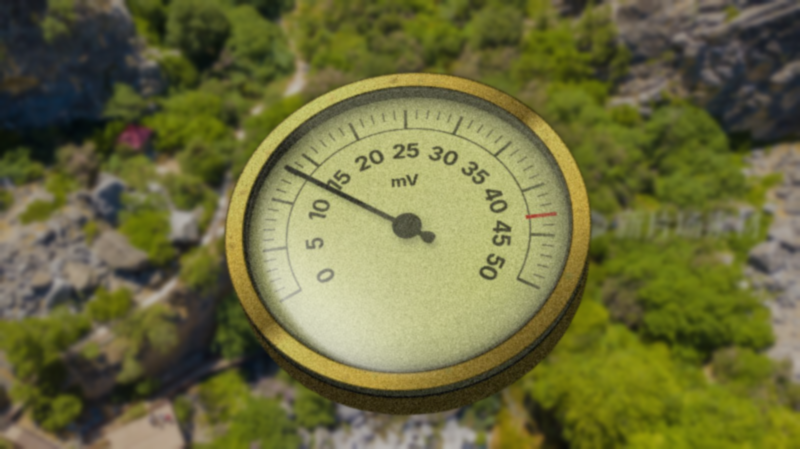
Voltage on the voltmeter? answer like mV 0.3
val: mV 13
